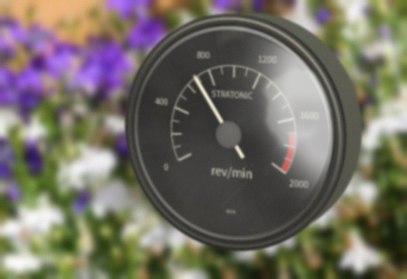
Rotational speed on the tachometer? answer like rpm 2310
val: rpm 700
